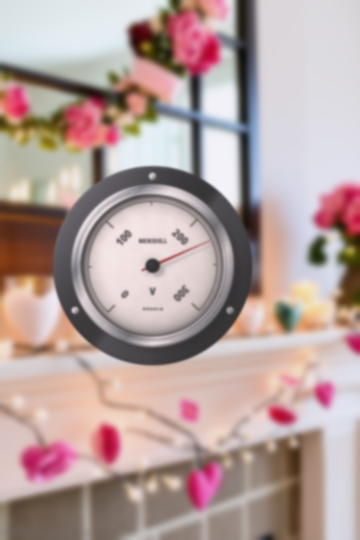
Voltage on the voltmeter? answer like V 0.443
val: V 225
